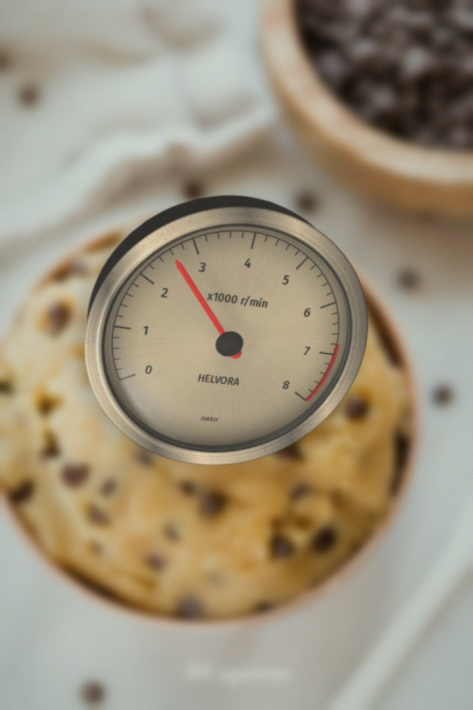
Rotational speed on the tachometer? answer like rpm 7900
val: rpm 2600
